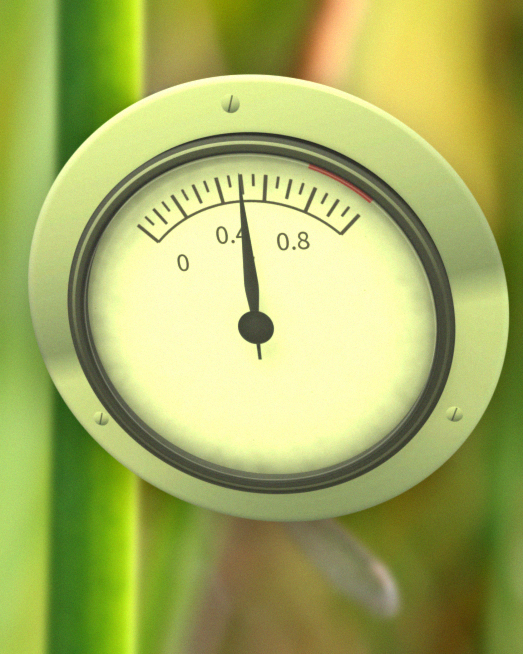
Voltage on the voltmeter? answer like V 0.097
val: V 0.5
